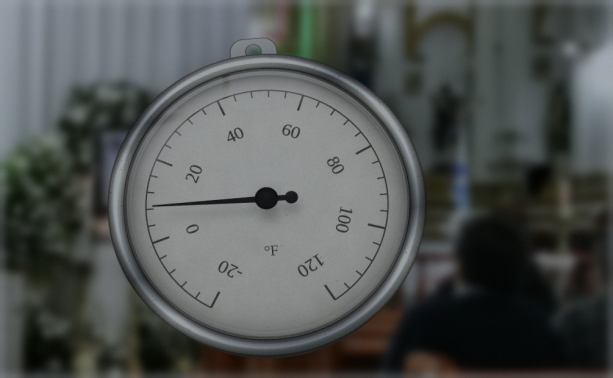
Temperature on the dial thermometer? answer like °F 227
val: °F 8
